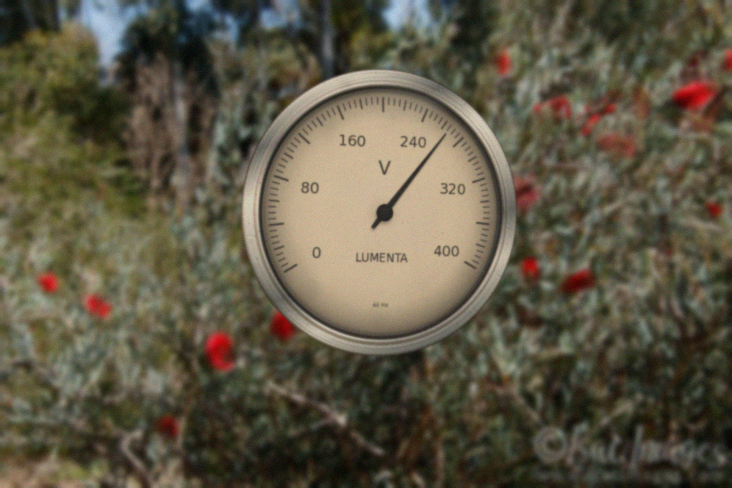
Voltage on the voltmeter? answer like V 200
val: V 265
